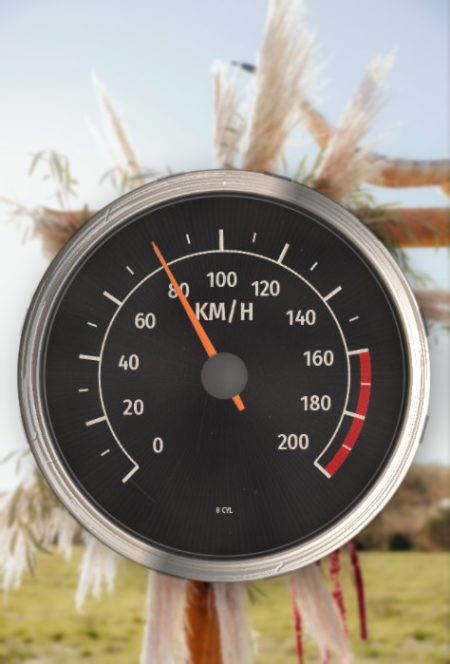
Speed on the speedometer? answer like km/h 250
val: km/h 80
